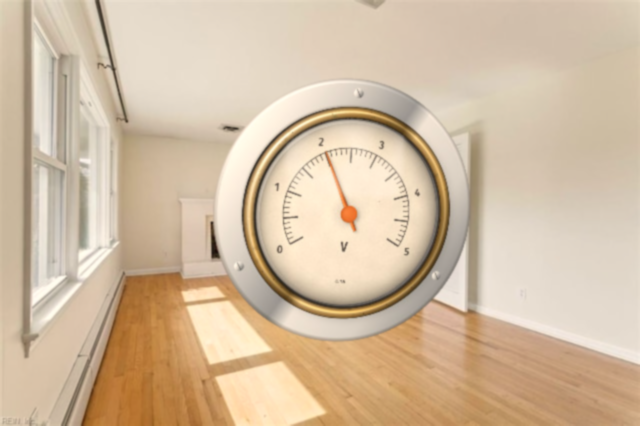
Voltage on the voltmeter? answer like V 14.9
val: V 2
